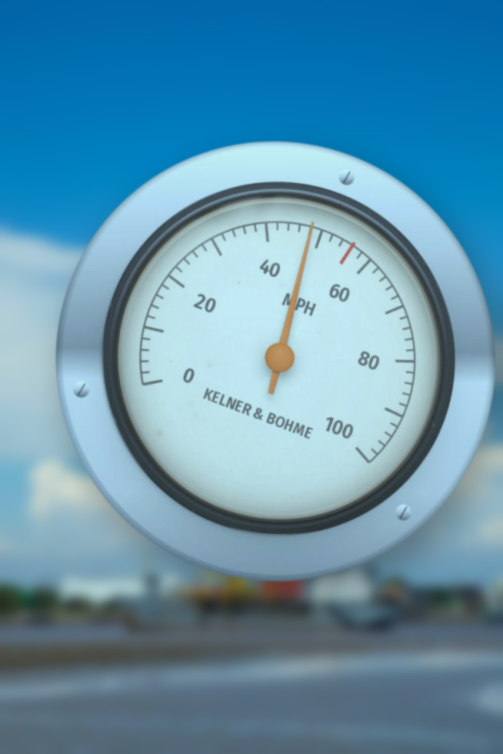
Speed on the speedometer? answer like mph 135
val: mph 48
